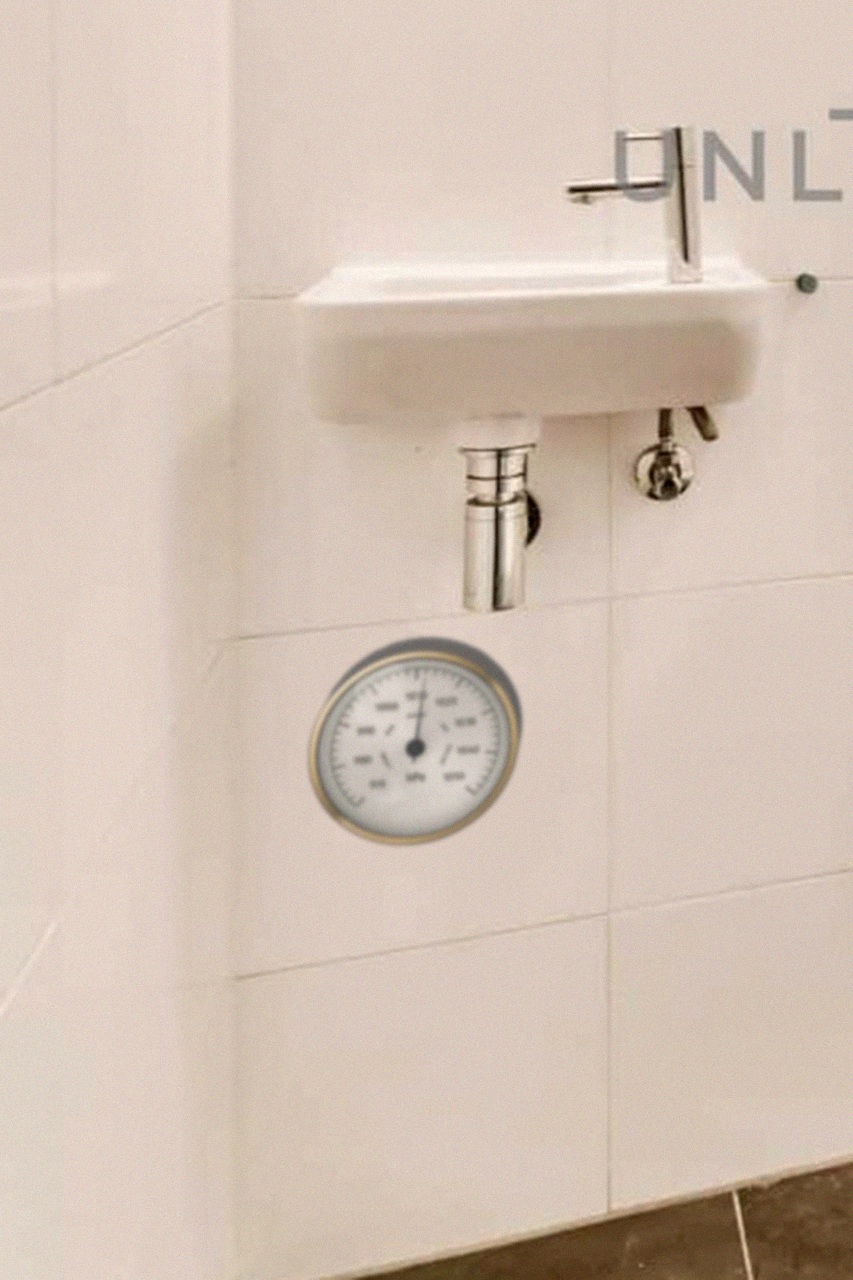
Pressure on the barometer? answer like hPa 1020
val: hPa 1012
